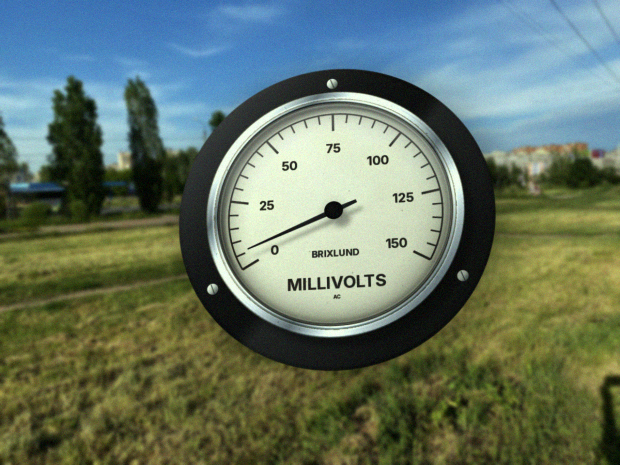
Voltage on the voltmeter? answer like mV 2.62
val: mV 5
